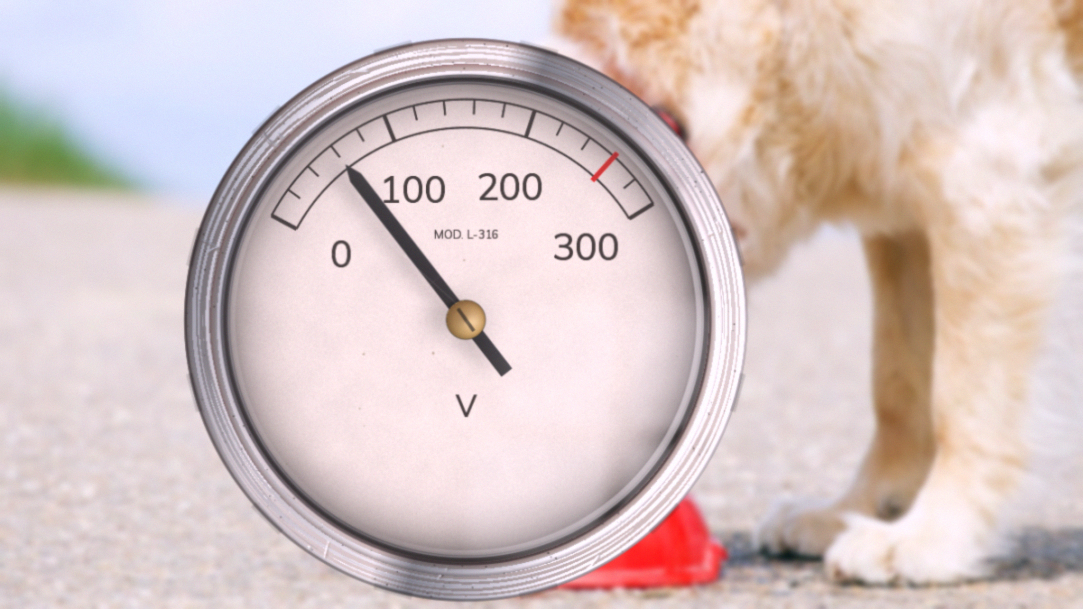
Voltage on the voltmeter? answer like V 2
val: V 60
